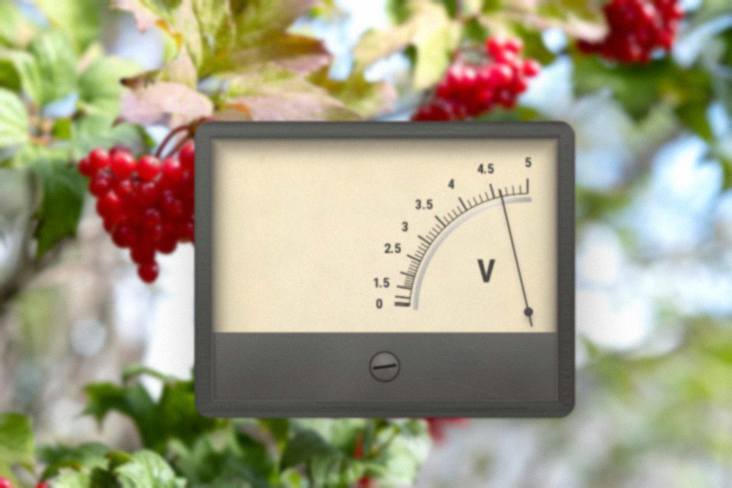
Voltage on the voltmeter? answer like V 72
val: V 4.6
